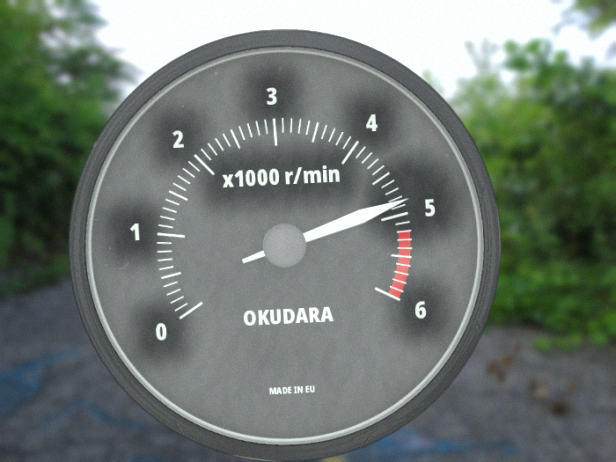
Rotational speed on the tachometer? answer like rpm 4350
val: rpm 4850
